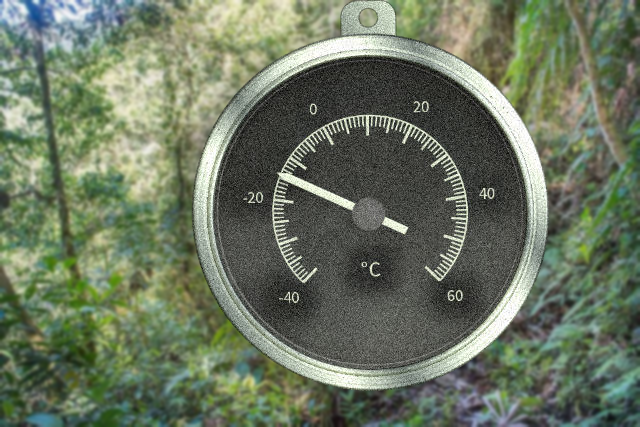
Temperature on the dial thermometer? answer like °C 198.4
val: °C -14
